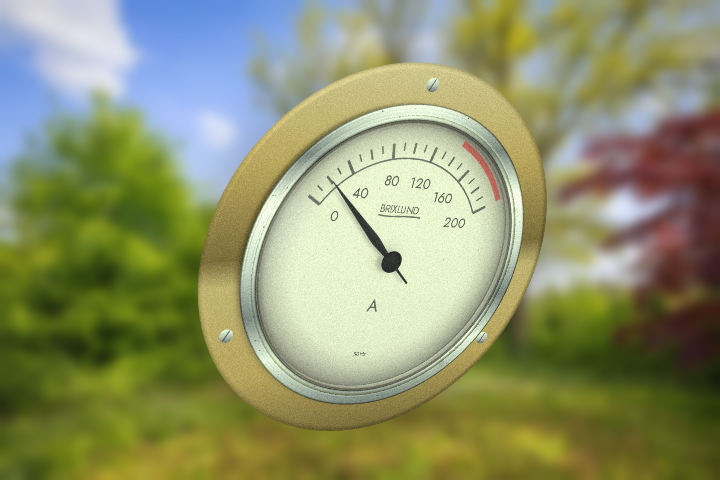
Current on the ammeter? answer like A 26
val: A 20
